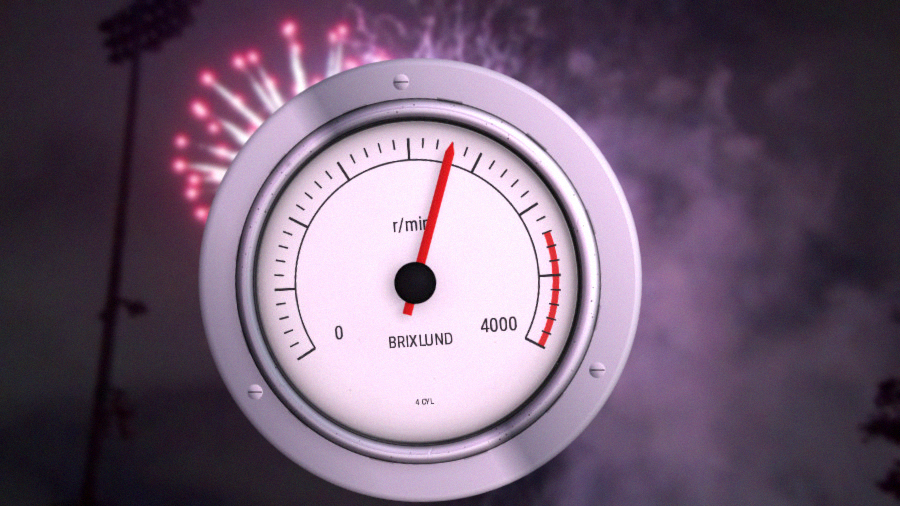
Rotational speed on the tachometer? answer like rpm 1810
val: rpm 2300
